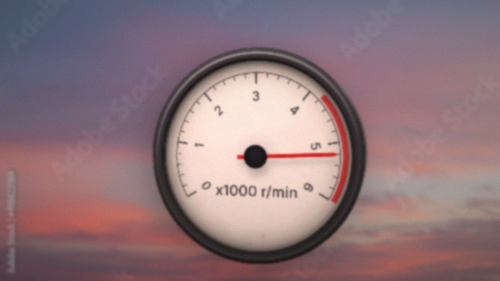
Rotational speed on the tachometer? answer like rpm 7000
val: rpm 5200
